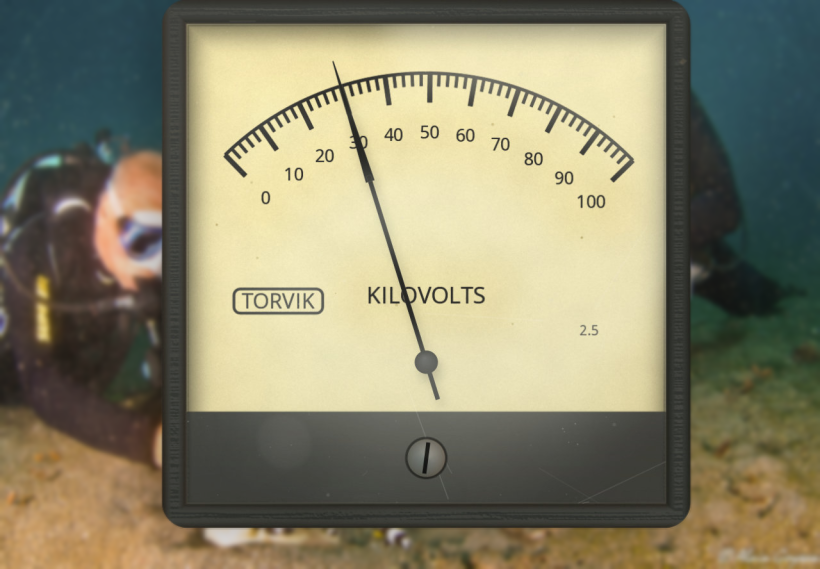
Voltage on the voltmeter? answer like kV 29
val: kV 30
